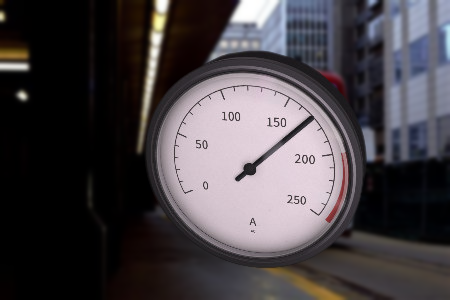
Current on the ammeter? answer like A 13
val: A 170
